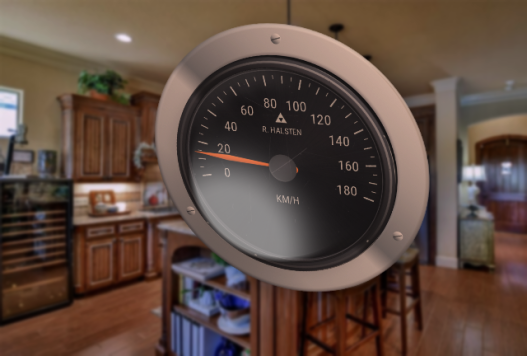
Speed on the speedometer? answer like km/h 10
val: km/h 15
